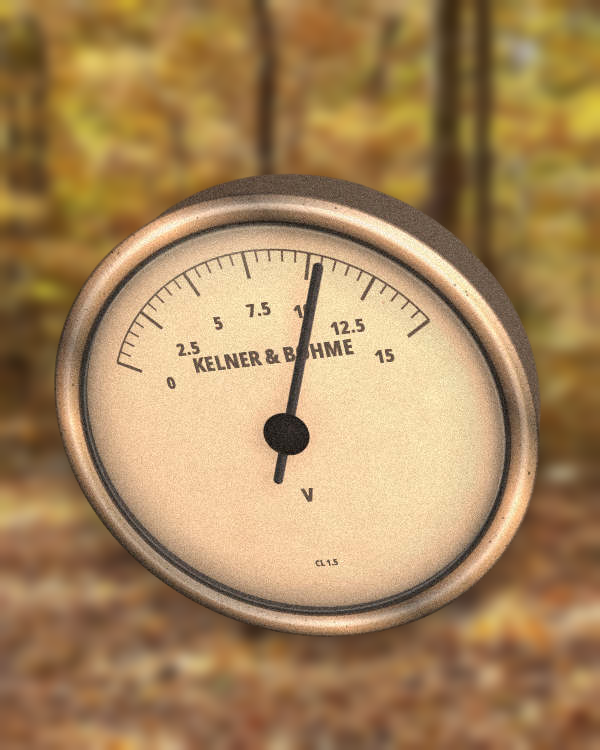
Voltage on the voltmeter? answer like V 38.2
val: V 10.5
